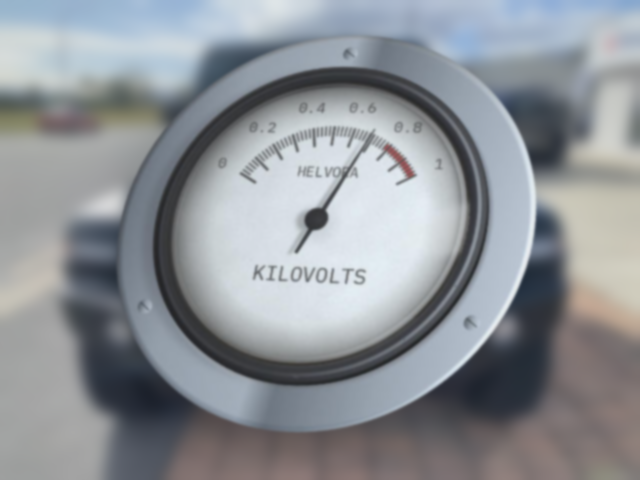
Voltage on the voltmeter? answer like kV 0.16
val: kV 0.7
